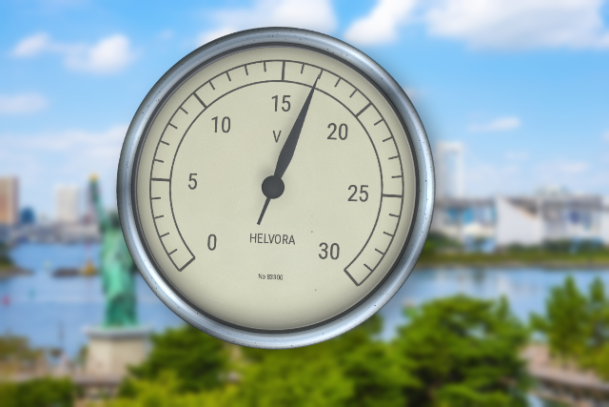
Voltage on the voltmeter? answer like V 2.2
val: V 17
